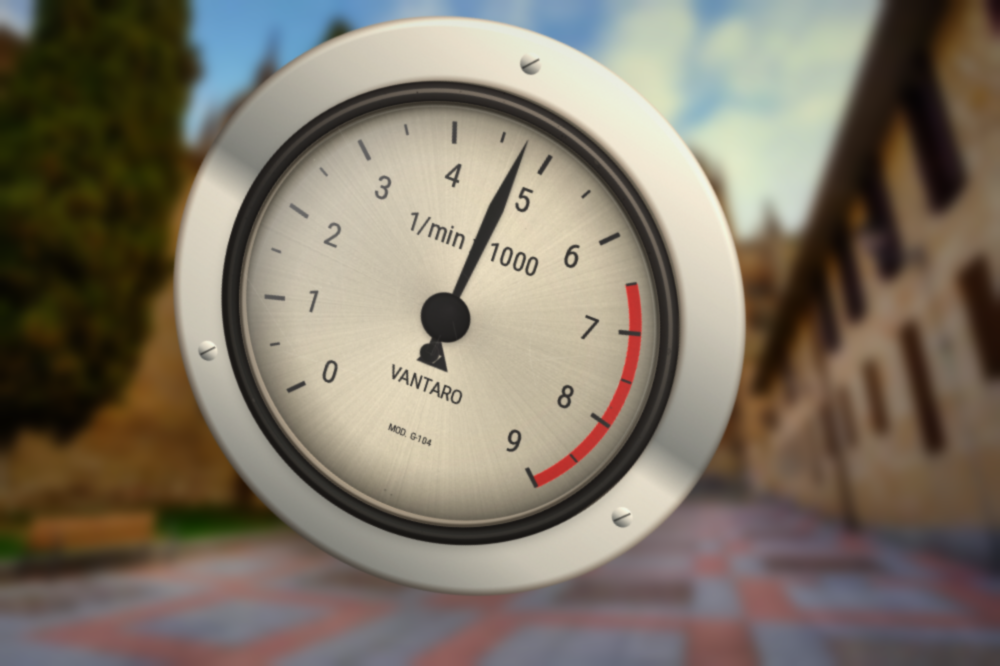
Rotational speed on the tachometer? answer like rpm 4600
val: rpm 4750
